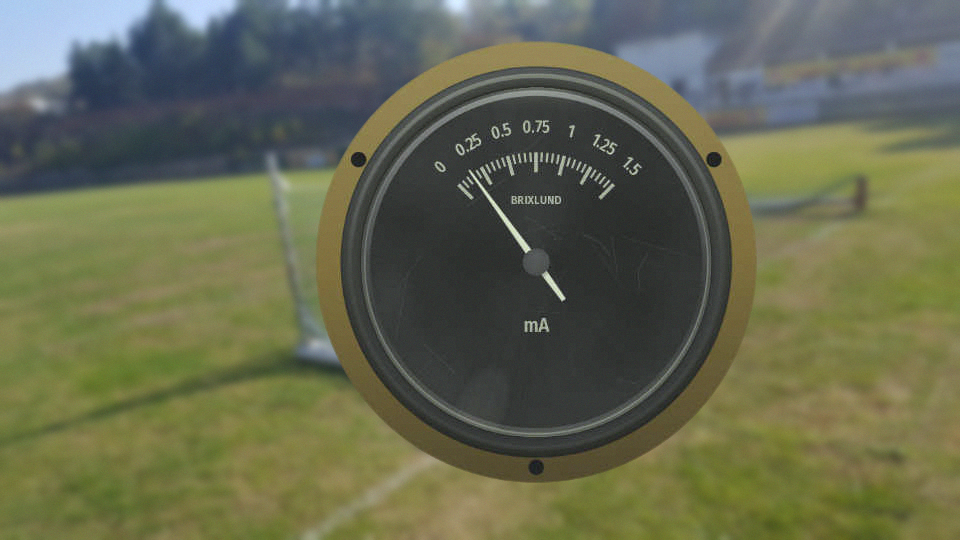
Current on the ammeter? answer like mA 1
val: mA 0.15
